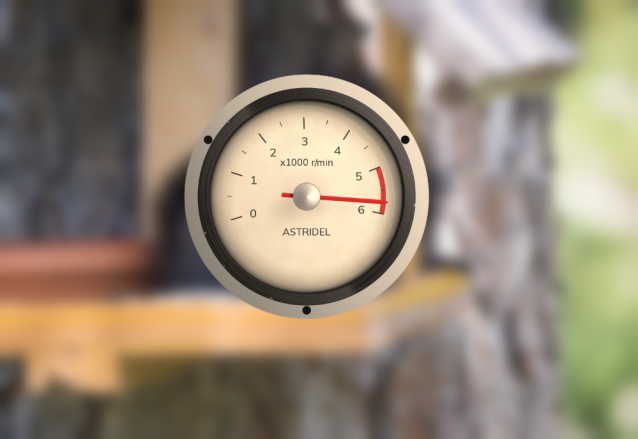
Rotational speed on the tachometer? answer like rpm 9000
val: rpm 5750
